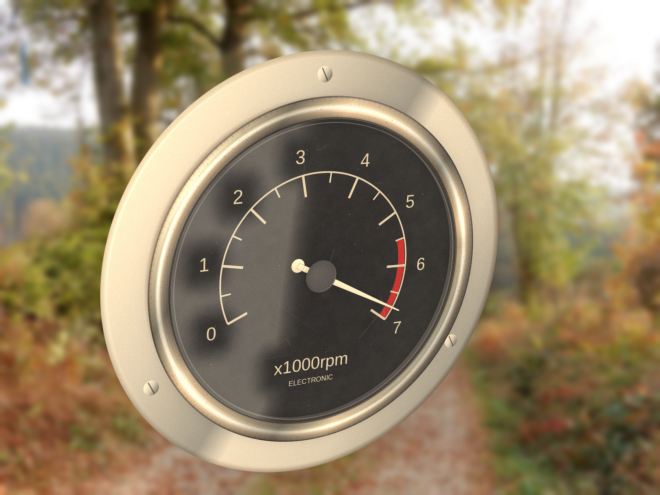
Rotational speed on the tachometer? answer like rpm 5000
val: rpm 6750
